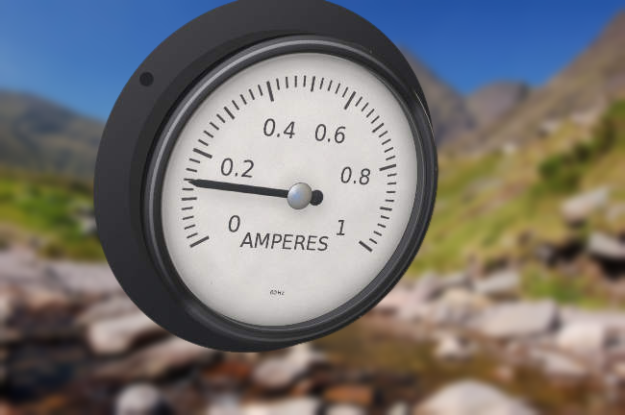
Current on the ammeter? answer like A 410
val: A 0.14
